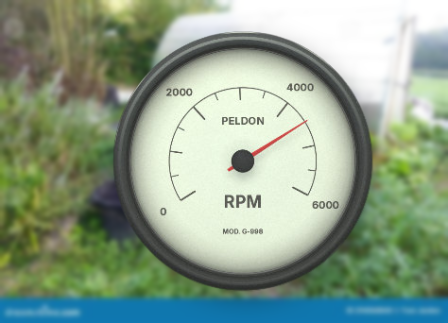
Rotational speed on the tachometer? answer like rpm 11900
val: rpm 4500
